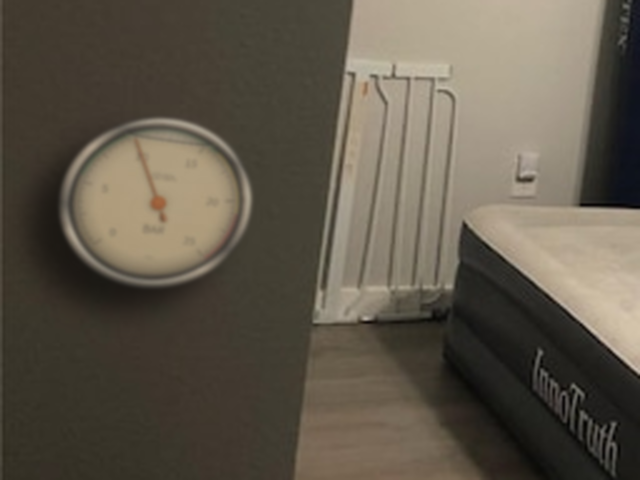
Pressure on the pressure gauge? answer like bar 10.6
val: bar 10
